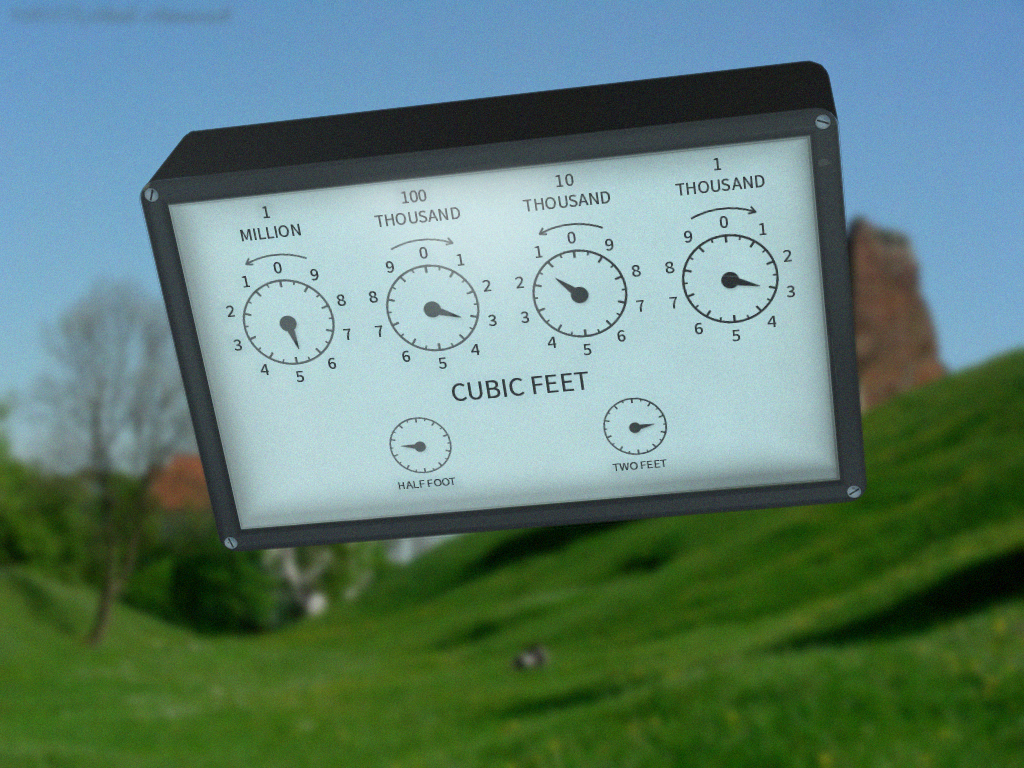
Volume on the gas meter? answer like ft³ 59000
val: ft³ 531300
